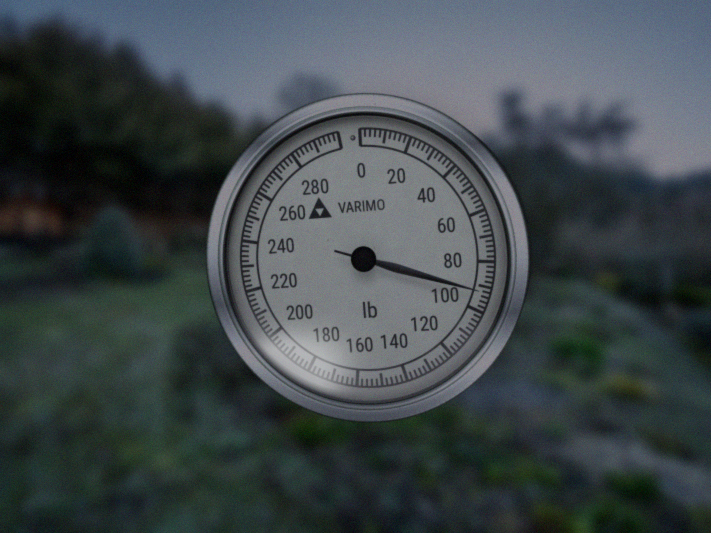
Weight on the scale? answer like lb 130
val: lb 92
